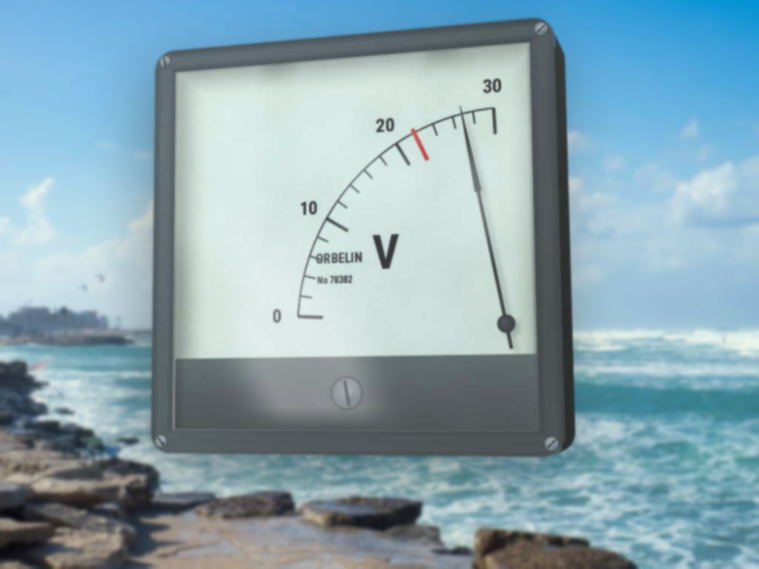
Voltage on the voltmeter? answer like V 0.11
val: V 27
